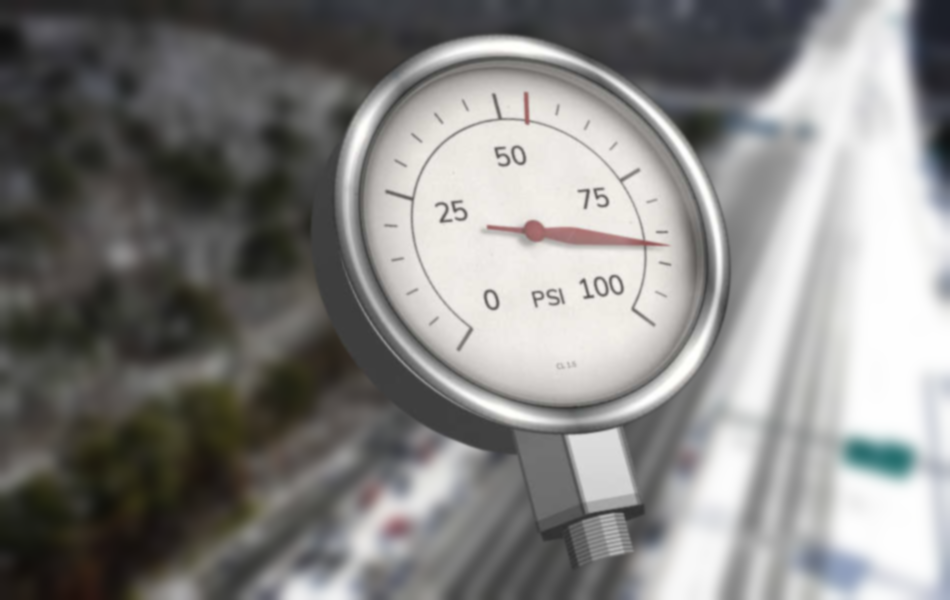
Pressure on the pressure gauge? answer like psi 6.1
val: psi 87.5
